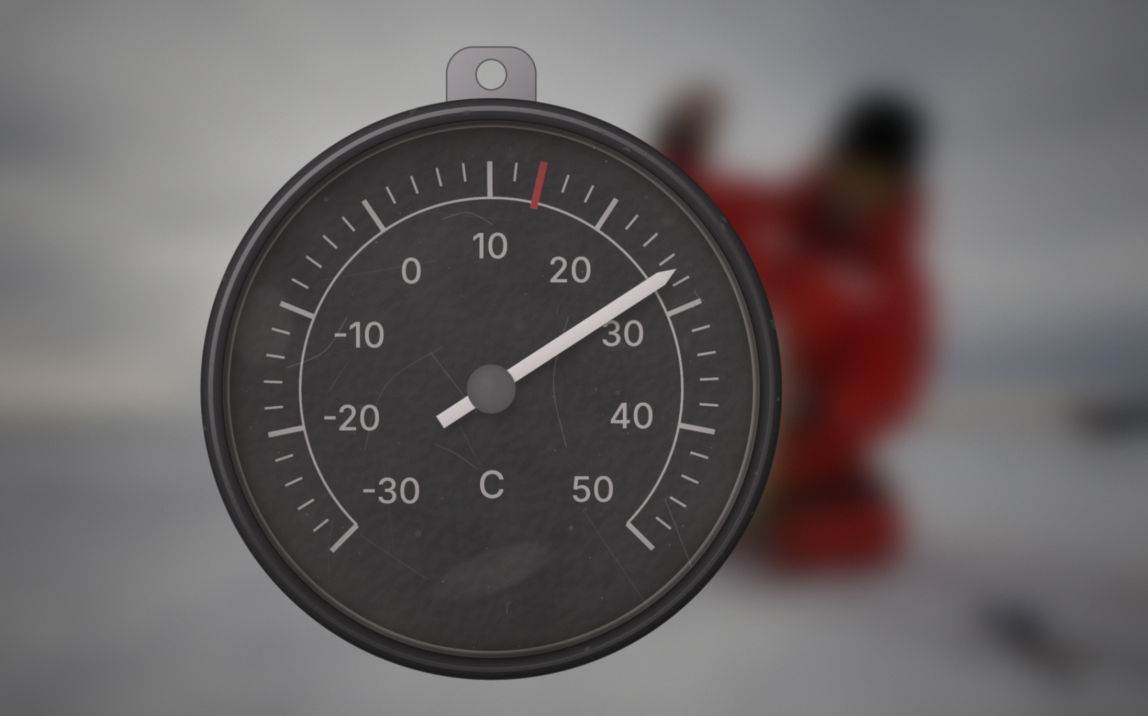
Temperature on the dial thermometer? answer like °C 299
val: °C 27
